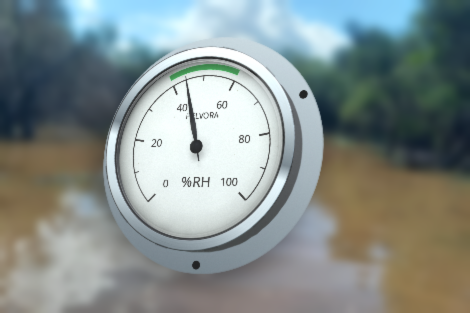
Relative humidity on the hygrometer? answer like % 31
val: % 45
